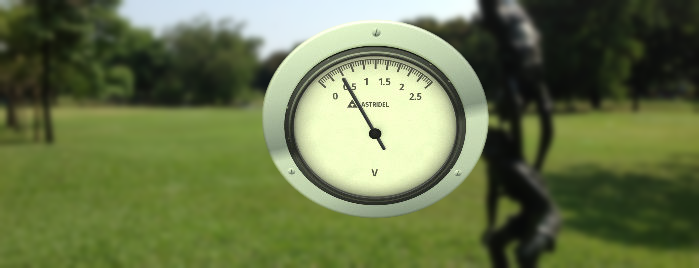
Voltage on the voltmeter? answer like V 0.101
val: V 0.5
